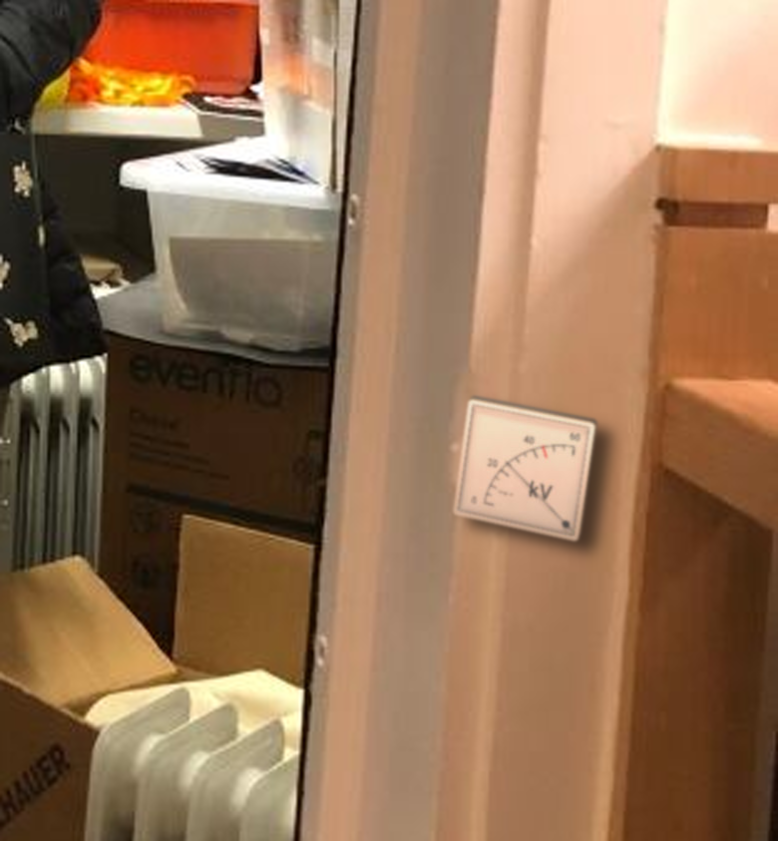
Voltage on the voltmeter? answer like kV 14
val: kV 25
